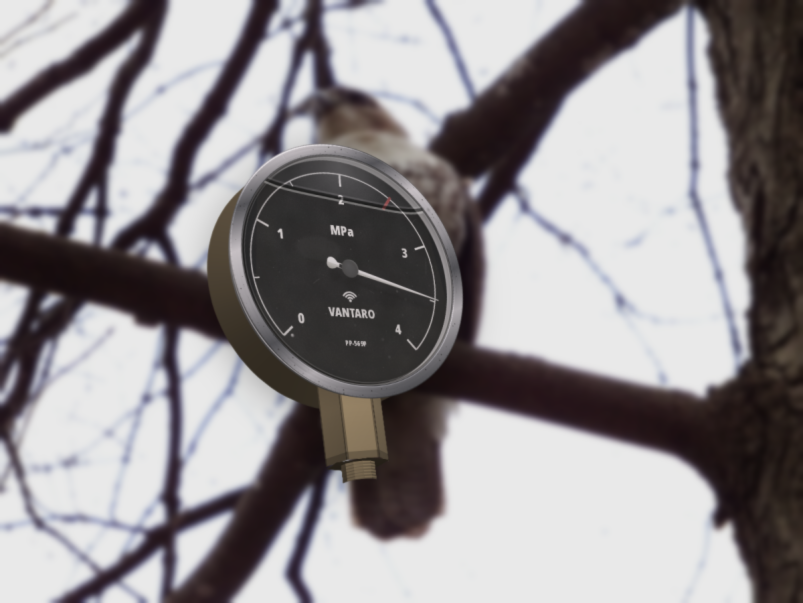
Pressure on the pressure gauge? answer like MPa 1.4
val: MPa 3.5
